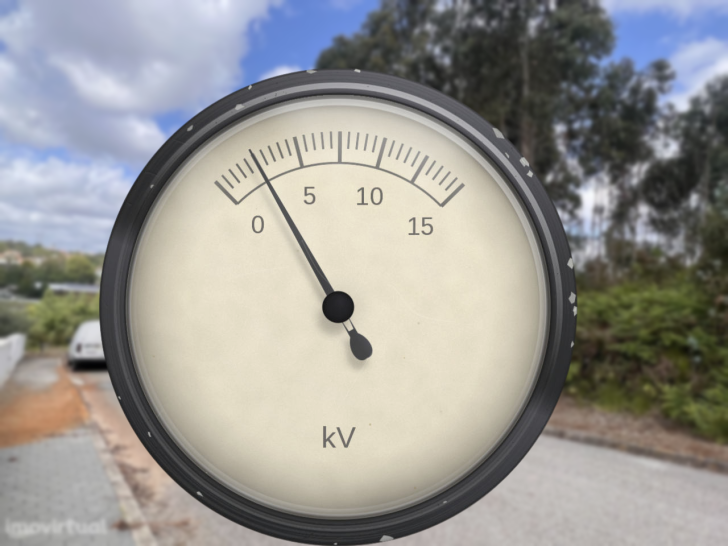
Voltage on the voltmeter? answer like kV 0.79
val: kV 2.5
